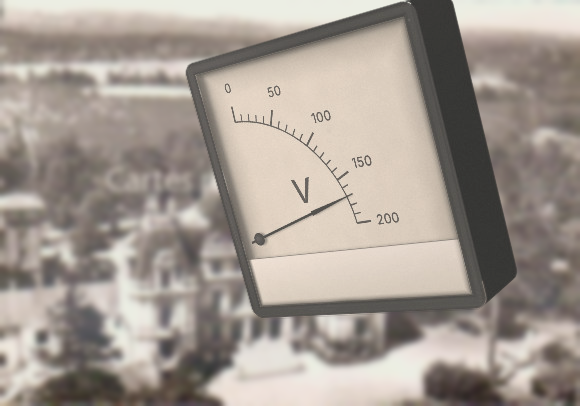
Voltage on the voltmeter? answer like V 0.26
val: V 170
